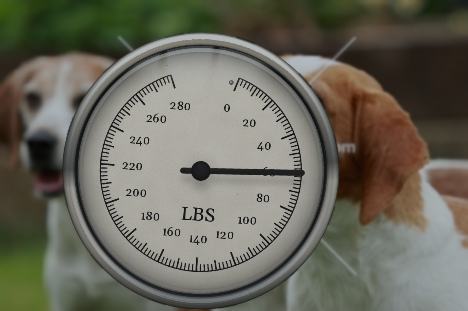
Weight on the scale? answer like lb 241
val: lb 60
